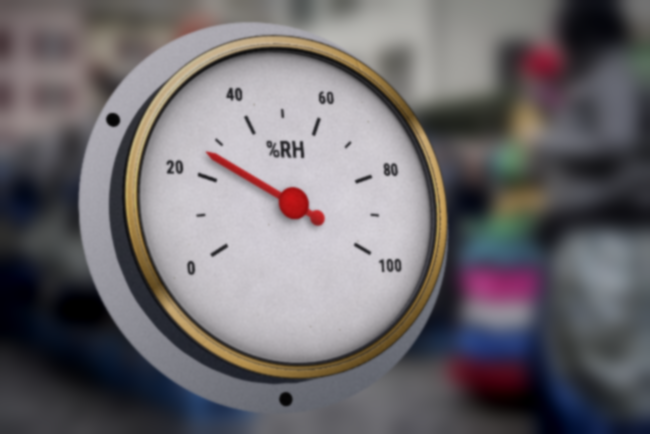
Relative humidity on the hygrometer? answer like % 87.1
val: % 25
